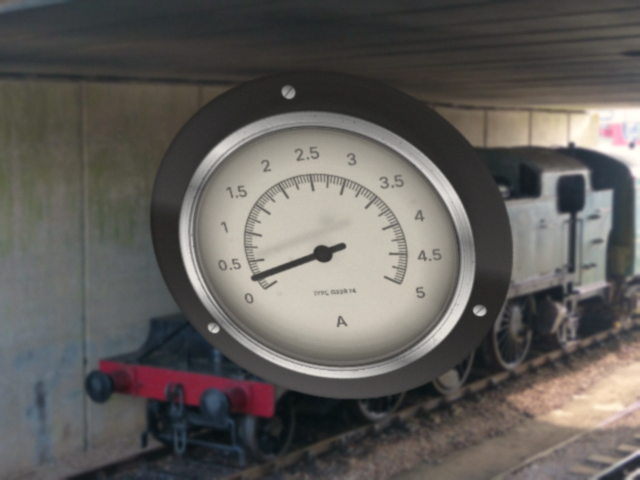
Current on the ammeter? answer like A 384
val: A 0.25
